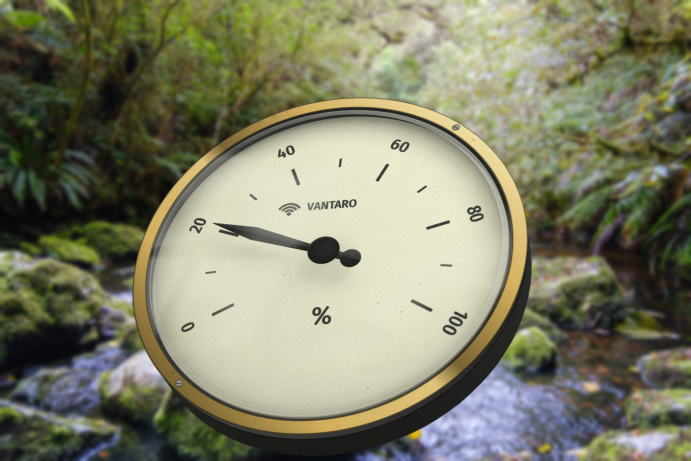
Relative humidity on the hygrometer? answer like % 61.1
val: % 20
